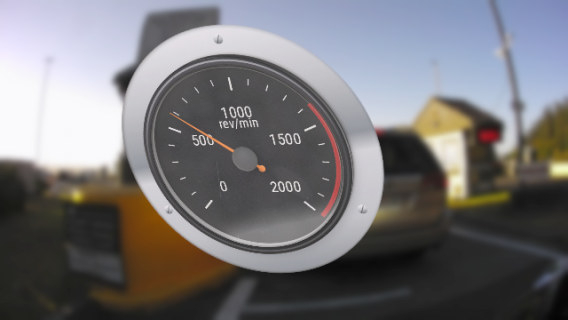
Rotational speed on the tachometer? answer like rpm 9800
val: rpm 600
